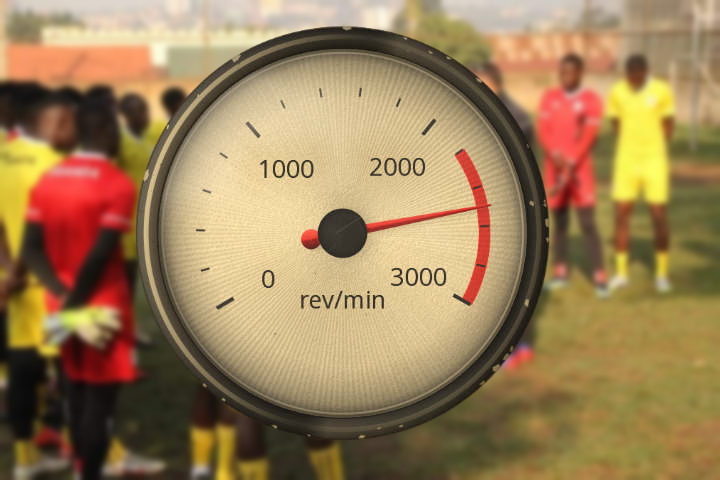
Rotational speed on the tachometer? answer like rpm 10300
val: rpm 2500
